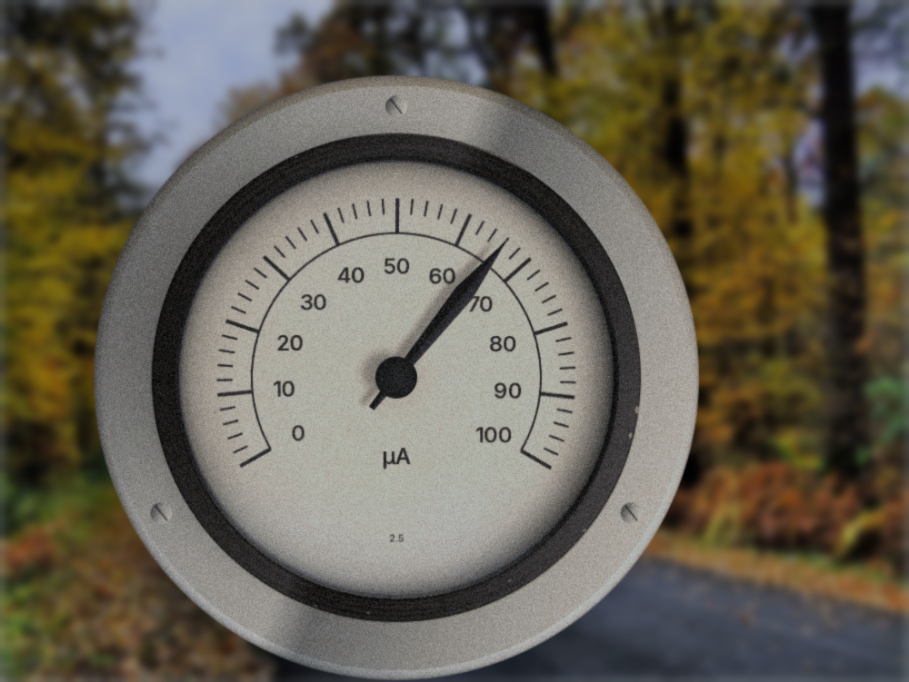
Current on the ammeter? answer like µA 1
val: µA 66
